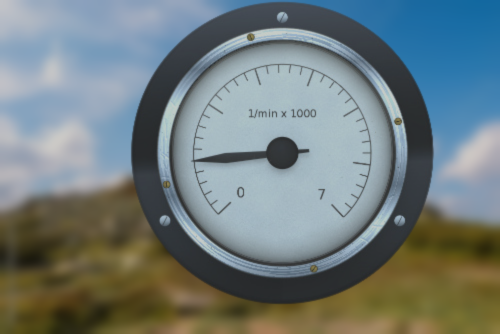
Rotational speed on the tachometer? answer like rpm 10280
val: rpm 1000
